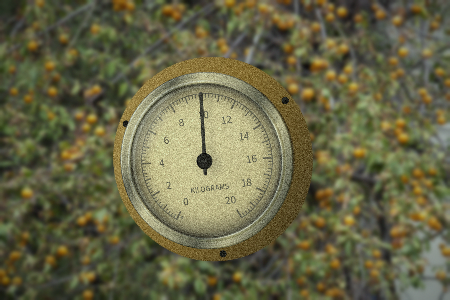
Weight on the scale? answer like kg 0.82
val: kg 10
